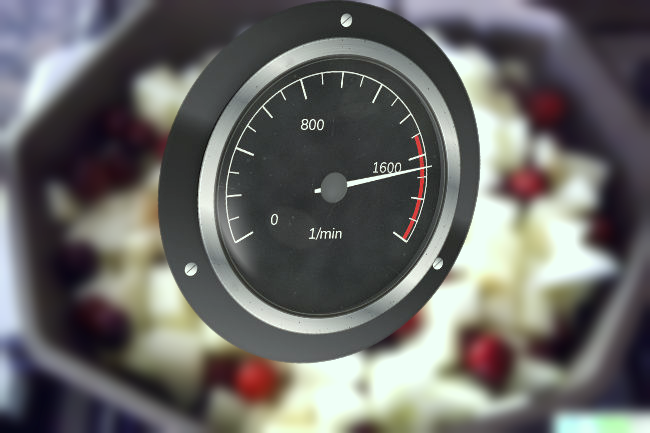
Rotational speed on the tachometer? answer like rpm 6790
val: rpm 1650
